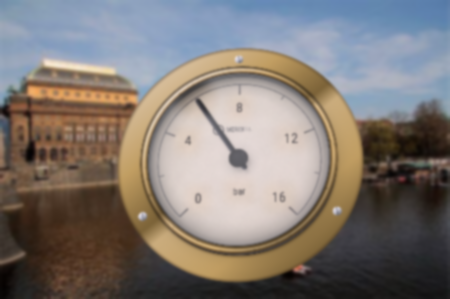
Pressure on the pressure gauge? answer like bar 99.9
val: bar 6
